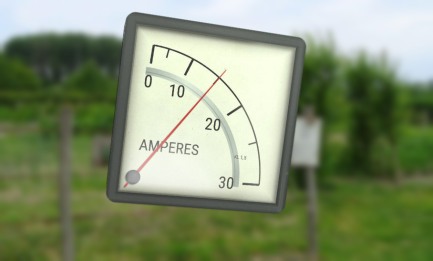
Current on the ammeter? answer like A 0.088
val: A 15
